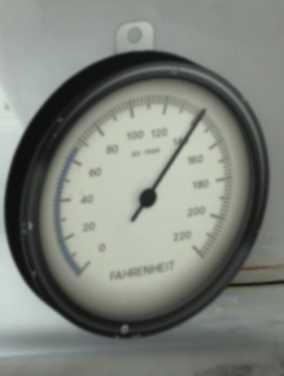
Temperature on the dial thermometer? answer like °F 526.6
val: °F 140
